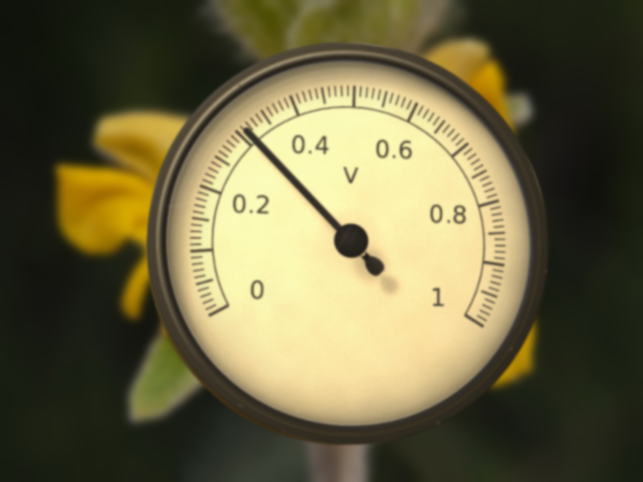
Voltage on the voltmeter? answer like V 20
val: V 0.31
